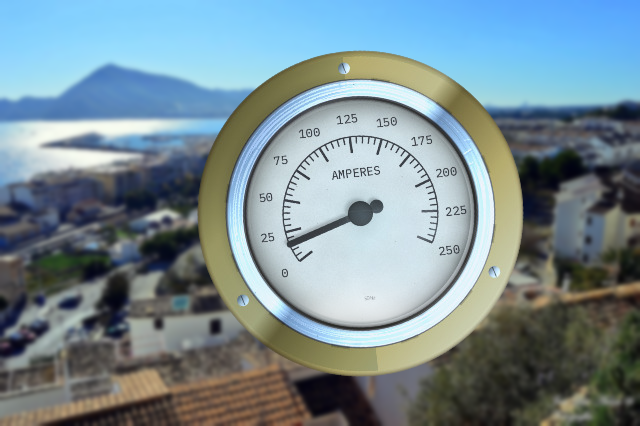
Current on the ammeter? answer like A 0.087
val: A 15
